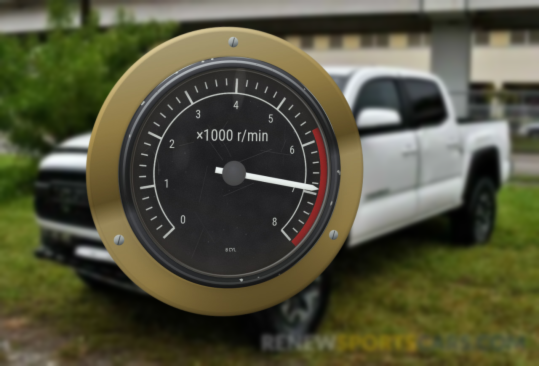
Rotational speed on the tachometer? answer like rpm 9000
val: rpm 6900
